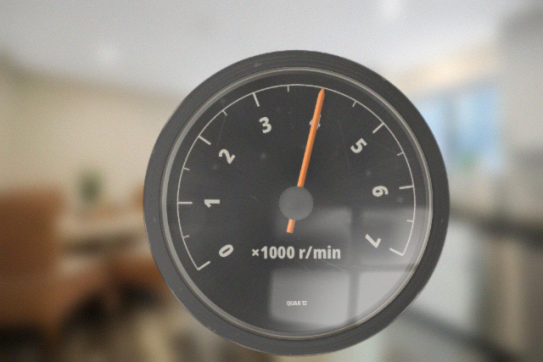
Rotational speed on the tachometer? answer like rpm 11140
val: rpm 4000
